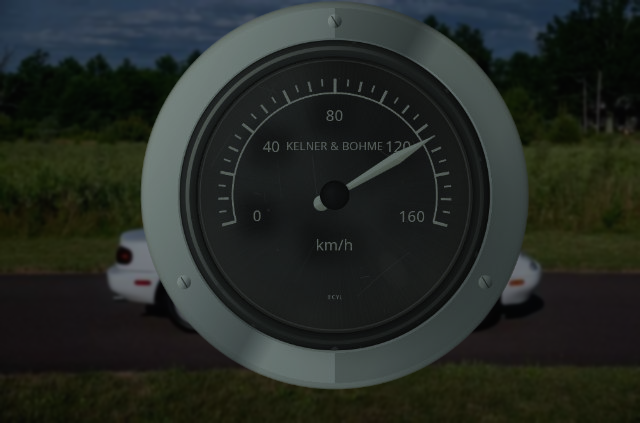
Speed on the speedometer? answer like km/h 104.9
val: km/h 125
